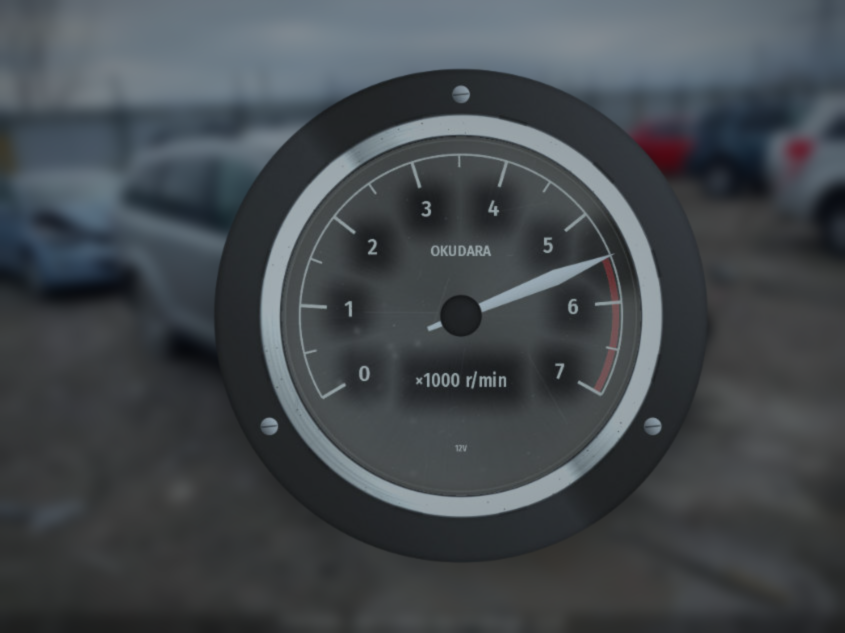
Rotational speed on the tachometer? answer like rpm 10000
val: rpm 5500
